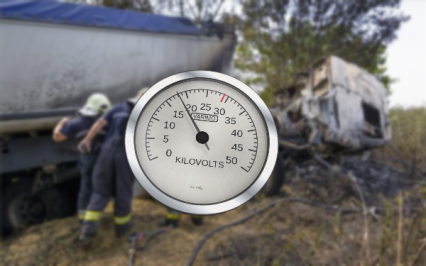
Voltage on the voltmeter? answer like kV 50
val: kV 18
